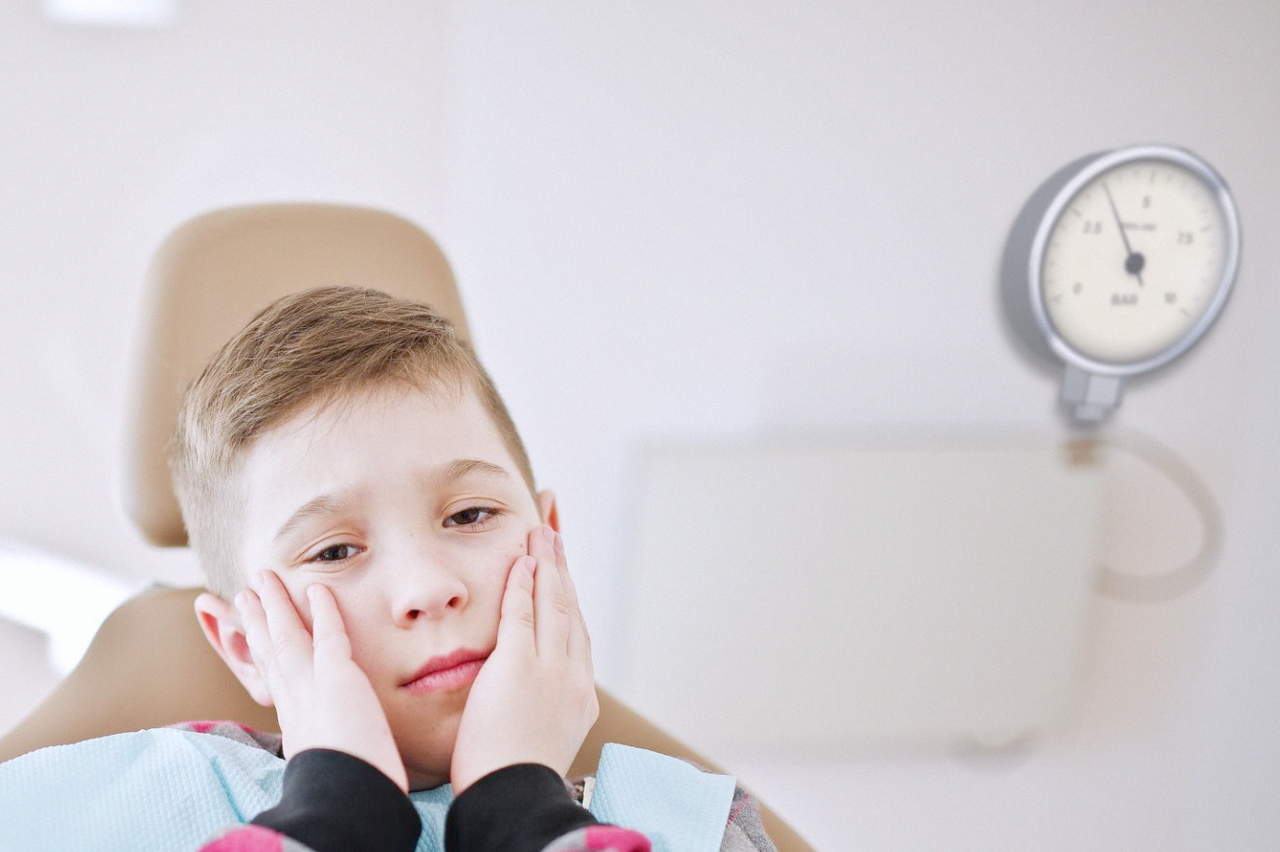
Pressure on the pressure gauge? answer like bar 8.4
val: bar 3.5
